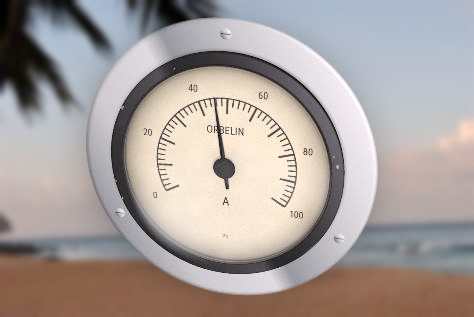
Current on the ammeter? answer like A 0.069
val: A 46
